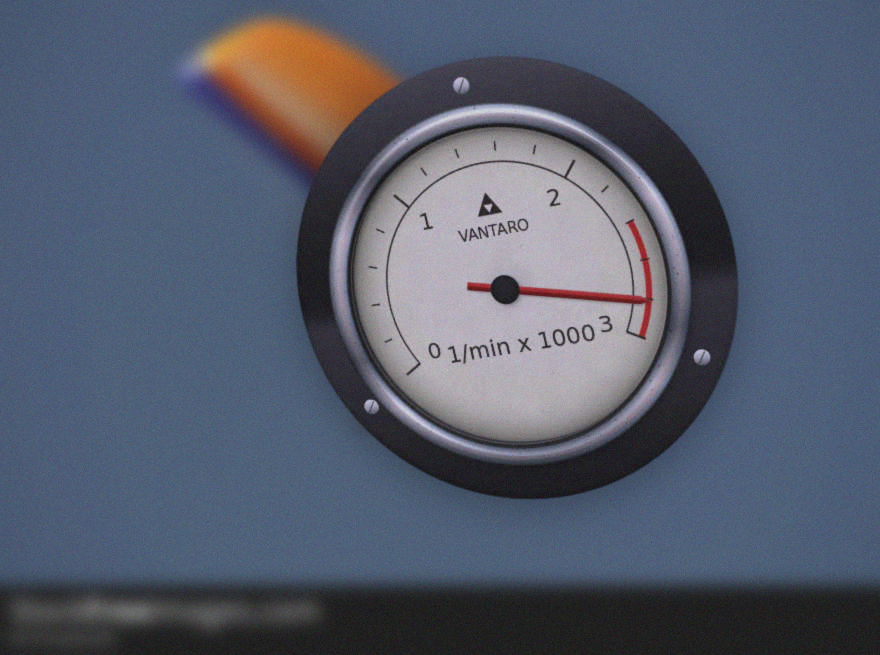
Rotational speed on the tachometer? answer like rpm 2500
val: rpm 2800
